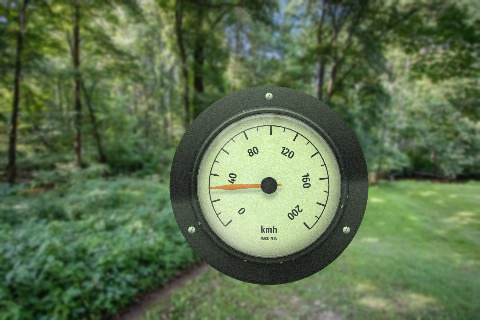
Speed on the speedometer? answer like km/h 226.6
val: km/h 30
